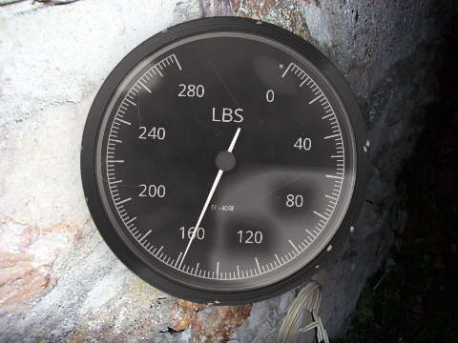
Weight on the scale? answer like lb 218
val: lb 158
